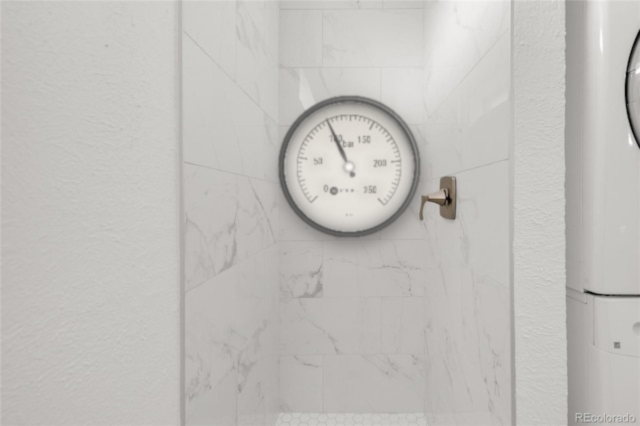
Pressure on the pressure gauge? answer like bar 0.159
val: bar 100
